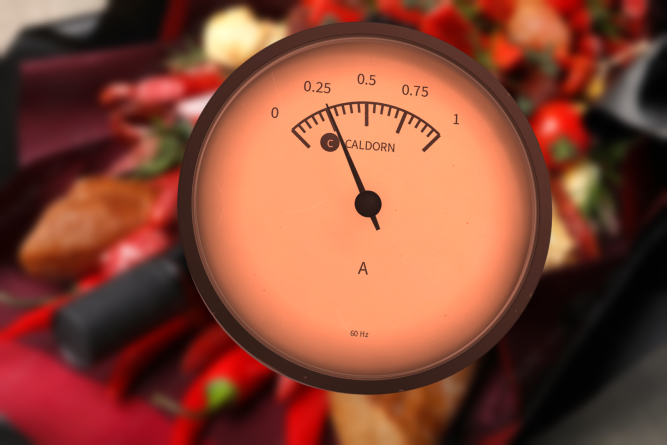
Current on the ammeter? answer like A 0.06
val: A 0.25
